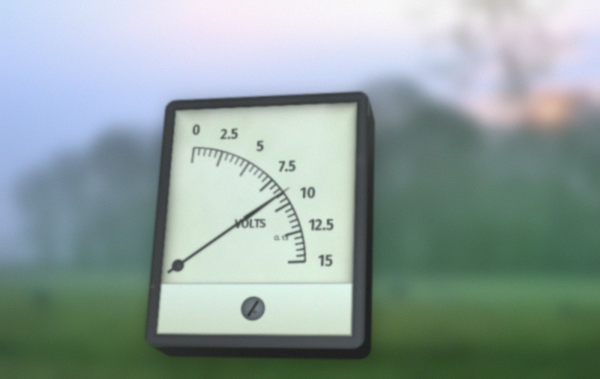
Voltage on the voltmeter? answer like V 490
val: V 9
